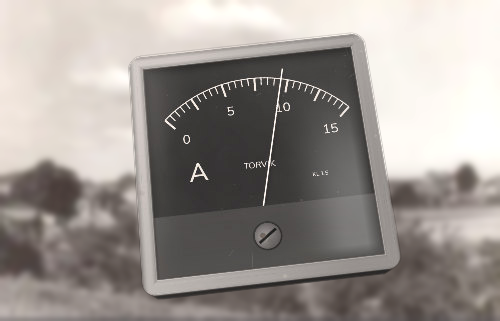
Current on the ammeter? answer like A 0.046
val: A 9.5
